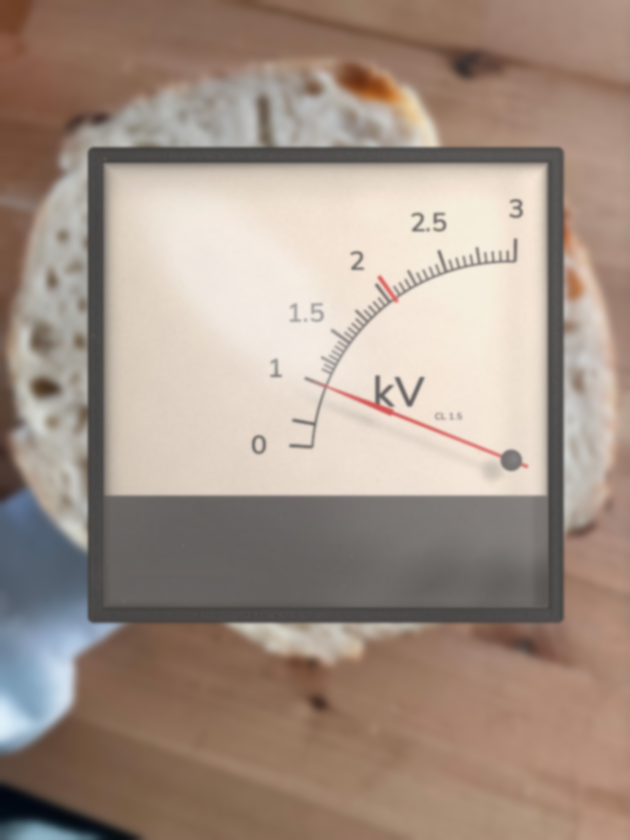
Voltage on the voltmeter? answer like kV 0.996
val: kV 1
